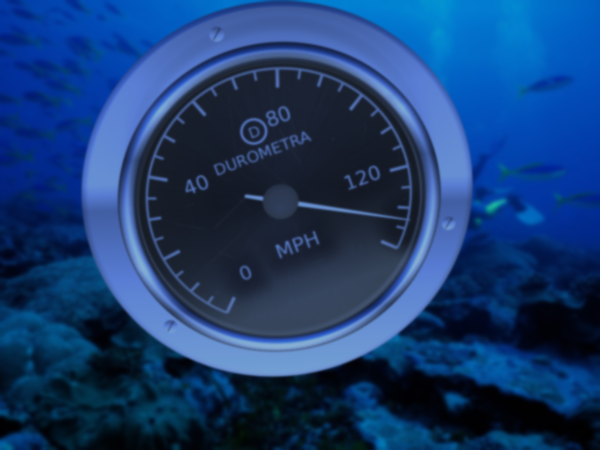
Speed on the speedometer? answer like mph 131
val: mph 132.5
